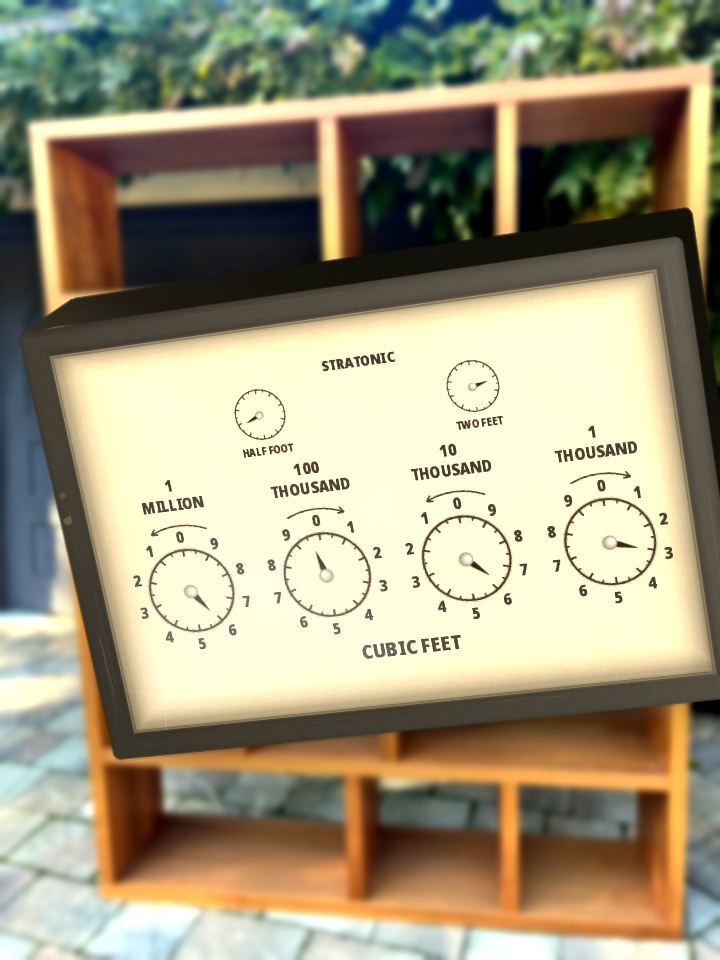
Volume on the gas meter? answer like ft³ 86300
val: ft³ 596300
